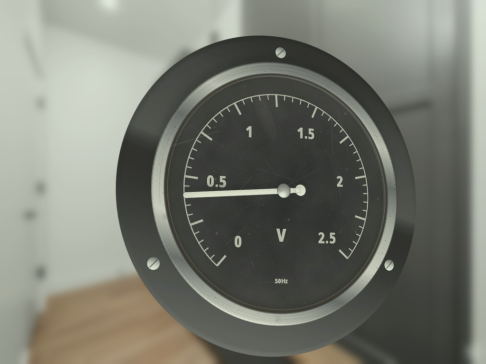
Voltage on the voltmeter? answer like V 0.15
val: V 0.4
